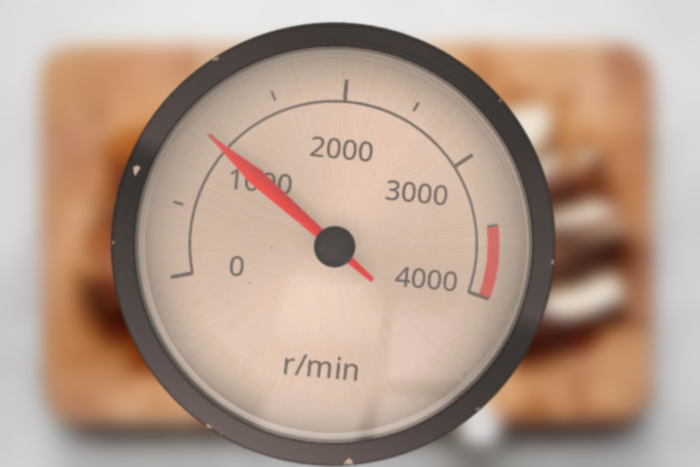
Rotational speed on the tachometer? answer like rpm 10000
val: rpm 1000
